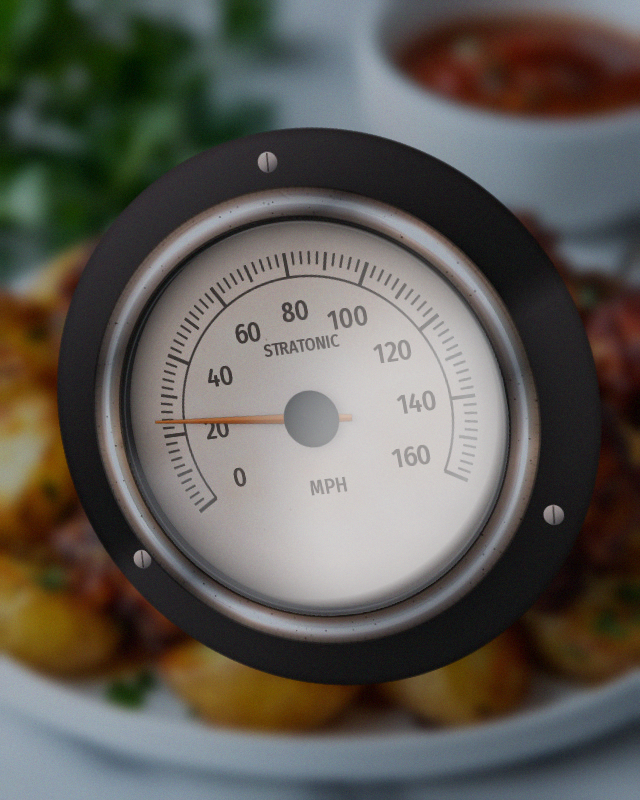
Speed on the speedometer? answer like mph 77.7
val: mph 24
